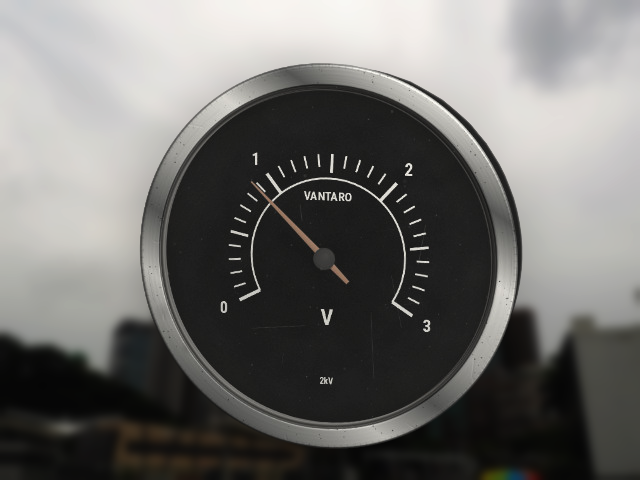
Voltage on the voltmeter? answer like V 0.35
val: V 0.9
